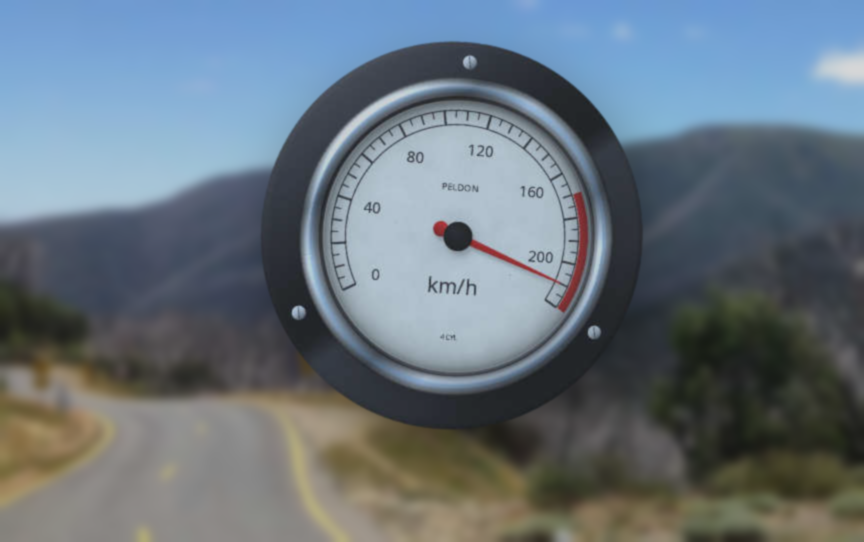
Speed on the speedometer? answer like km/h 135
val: km/h 210
